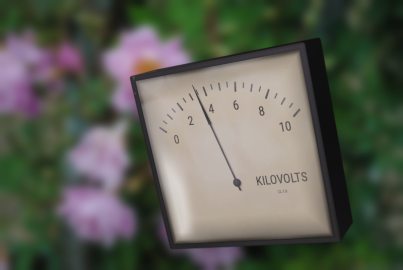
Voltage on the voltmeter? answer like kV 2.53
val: kV 3.5
